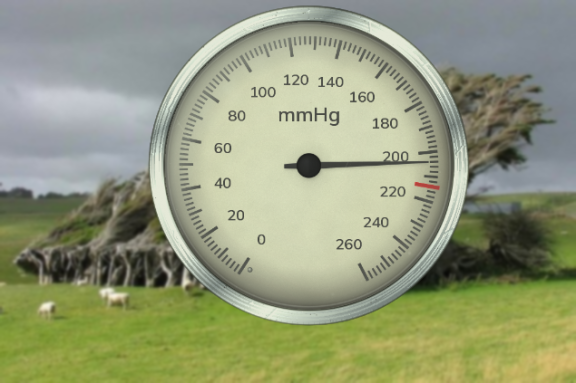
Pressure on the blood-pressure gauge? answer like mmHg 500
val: mmHg 204
